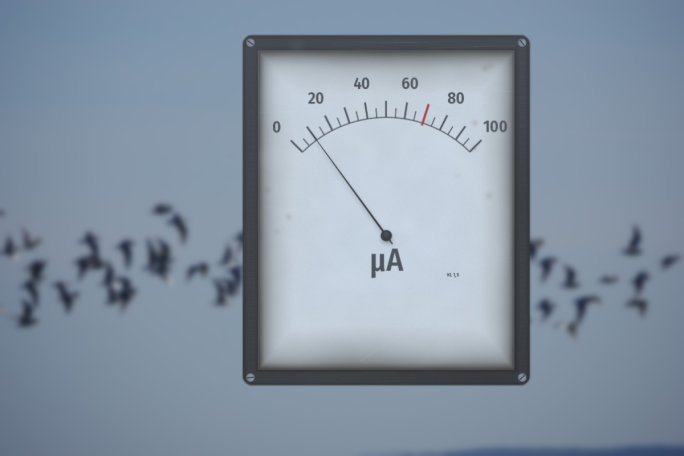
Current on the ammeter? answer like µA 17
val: µA 10
